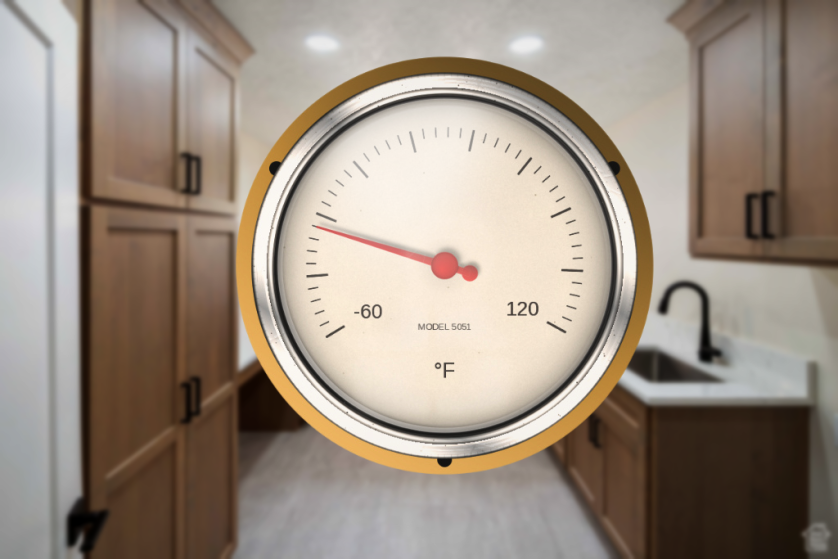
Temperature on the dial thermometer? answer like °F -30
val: °F -24
